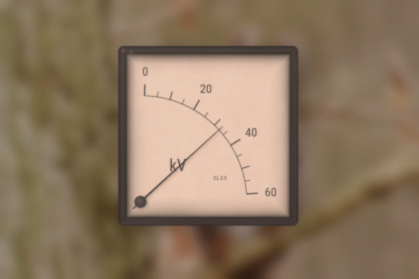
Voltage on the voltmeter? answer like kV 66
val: kV 32.5
